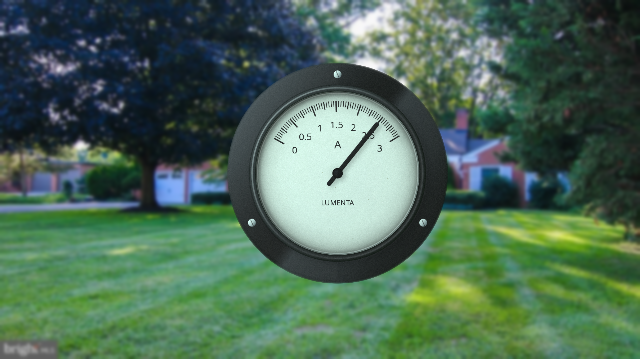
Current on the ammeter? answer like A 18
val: A 2.5
